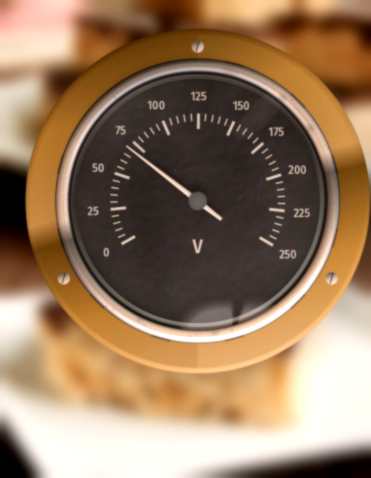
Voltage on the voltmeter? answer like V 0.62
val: V 70
